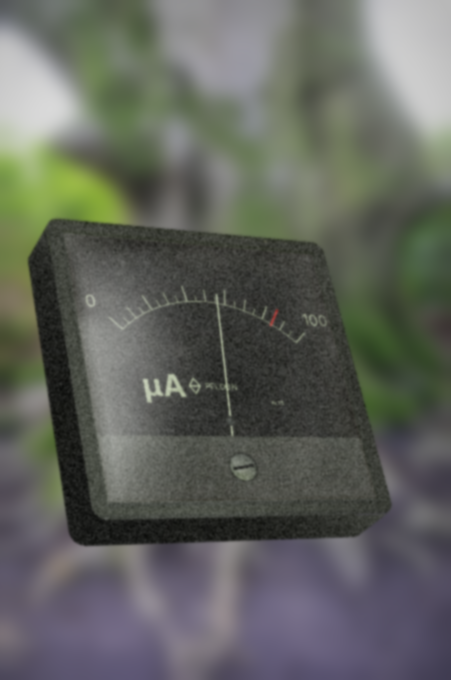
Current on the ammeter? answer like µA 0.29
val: µA 55
